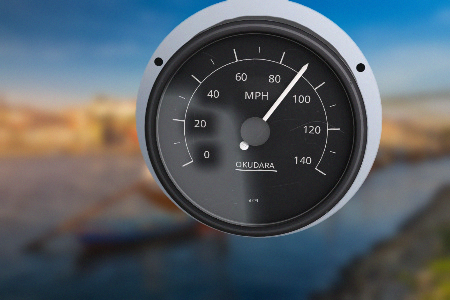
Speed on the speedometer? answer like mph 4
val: mph 90
